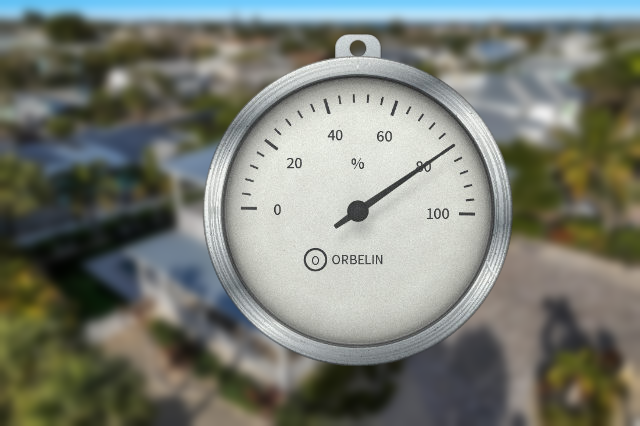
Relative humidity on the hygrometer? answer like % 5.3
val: % 80
